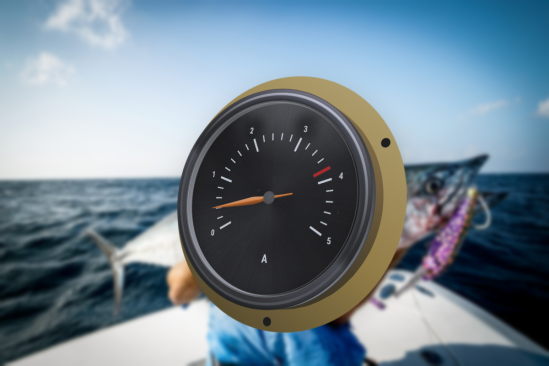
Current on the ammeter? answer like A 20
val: A 0.4
